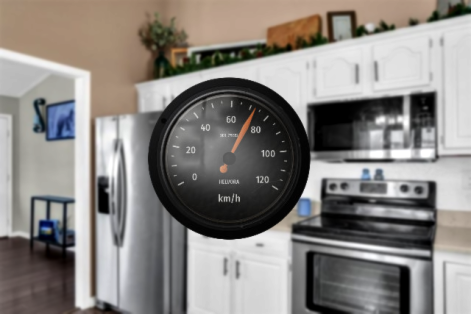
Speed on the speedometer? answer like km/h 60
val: km/h 72.5
